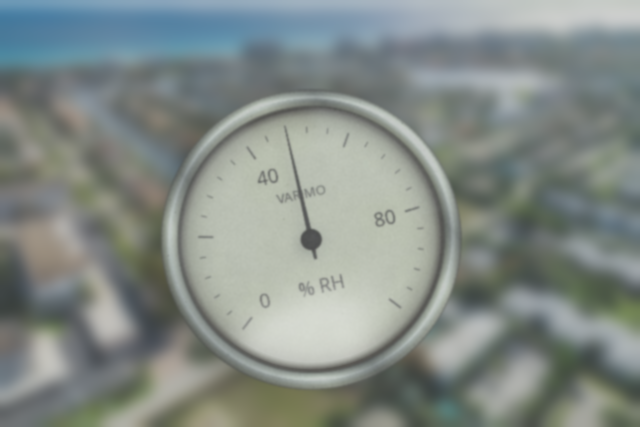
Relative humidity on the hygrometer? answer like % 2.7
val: % 48
